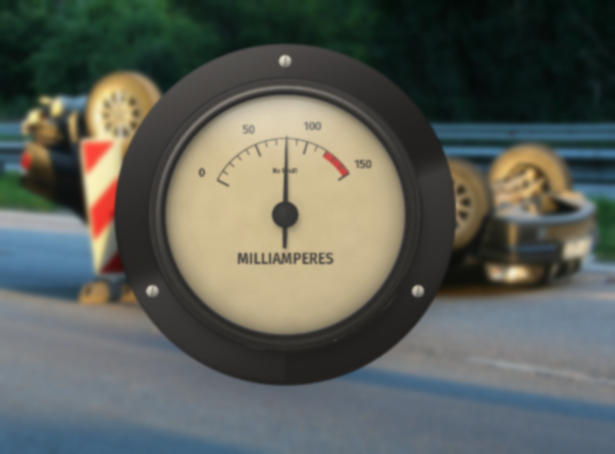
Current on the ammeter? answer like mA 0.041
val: mA 80
